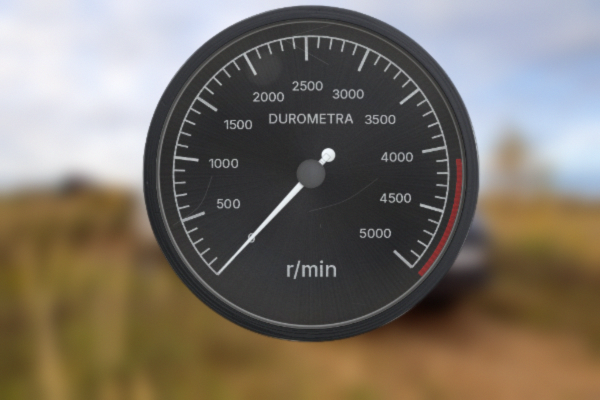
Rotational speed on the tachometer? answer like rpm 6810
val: rpm 0
